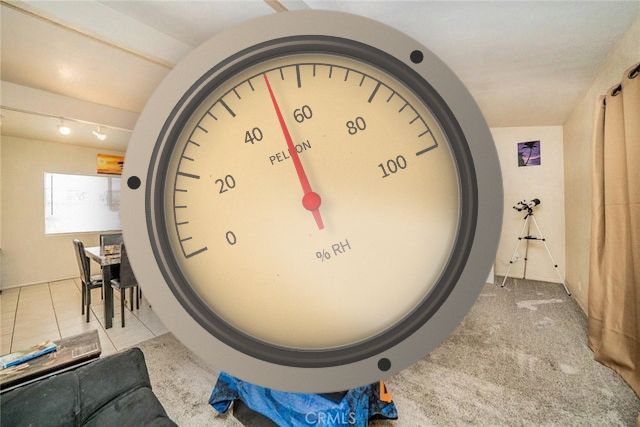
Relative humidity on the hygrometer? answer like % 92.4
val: % 52
